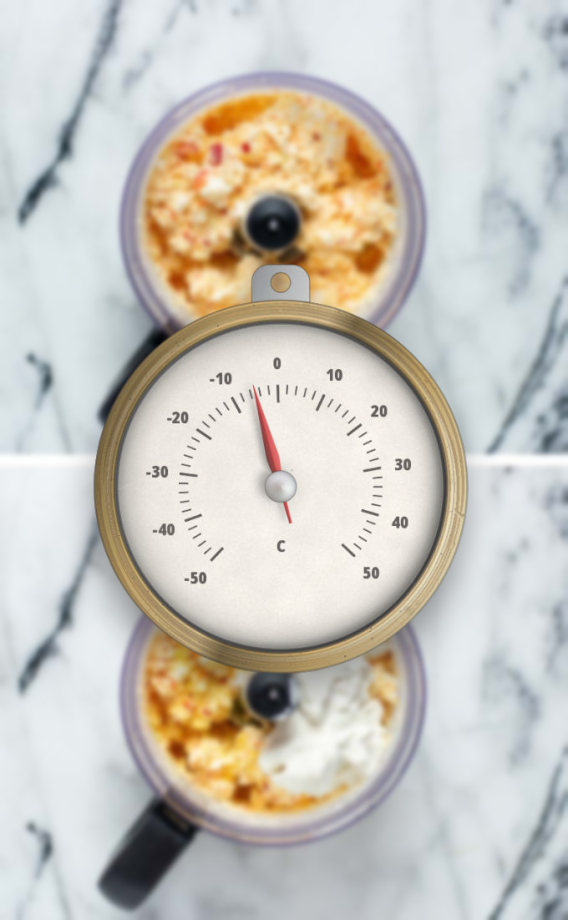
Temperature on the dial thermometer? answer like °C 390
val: °C -5
